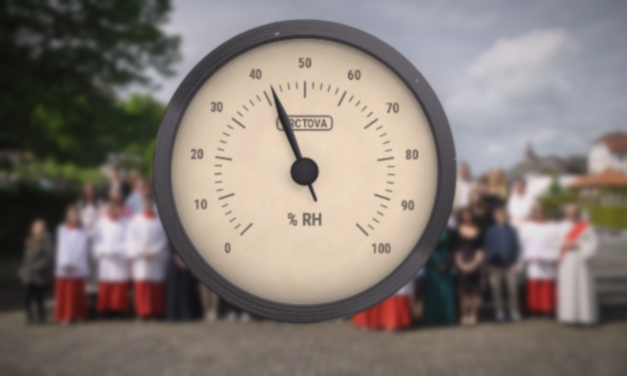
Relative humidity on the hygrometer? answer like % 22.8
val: % 42
